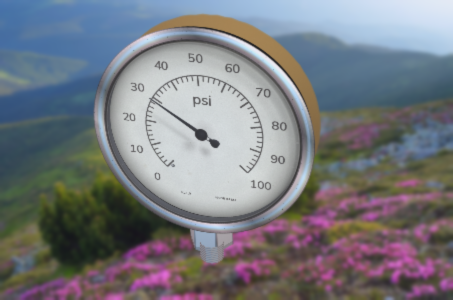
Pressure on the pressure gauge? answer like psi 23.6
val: psi 30
